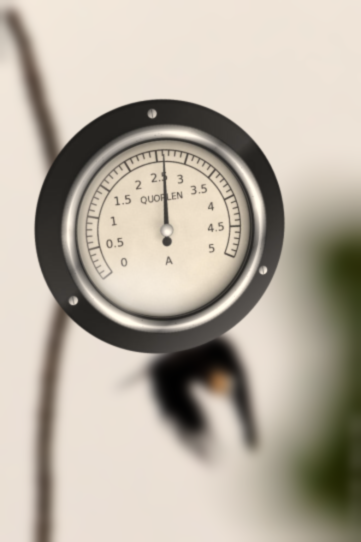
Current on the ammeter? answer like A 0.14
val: A 2.6
